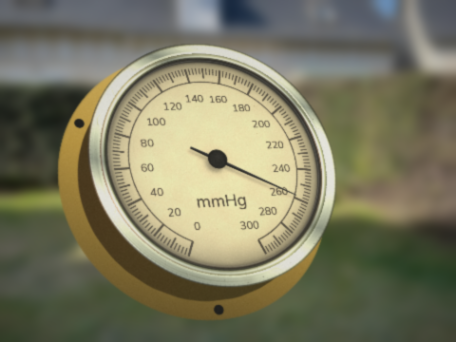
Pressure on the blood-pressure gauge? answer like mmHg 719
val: mmHg 260
